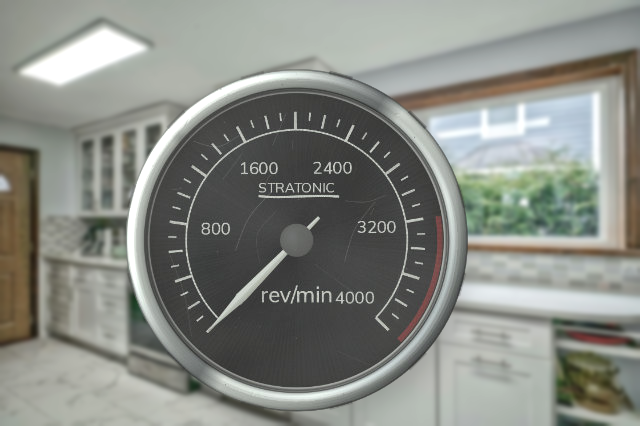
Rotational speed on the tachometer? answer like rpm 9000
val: rpm 0
